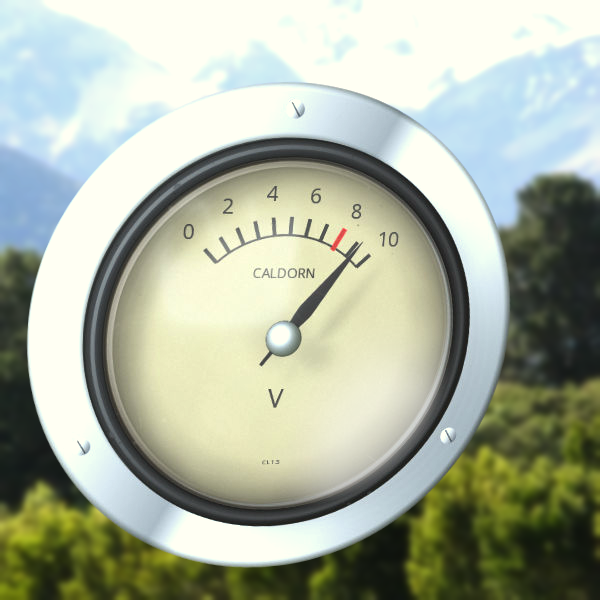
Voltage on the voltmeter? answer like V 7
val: V 9
